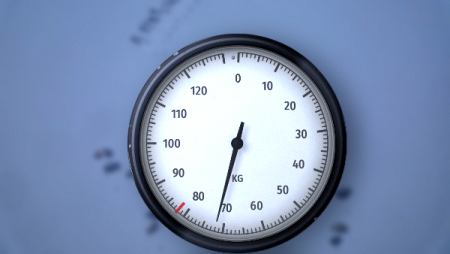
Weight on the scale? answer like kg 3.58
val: kg 72
